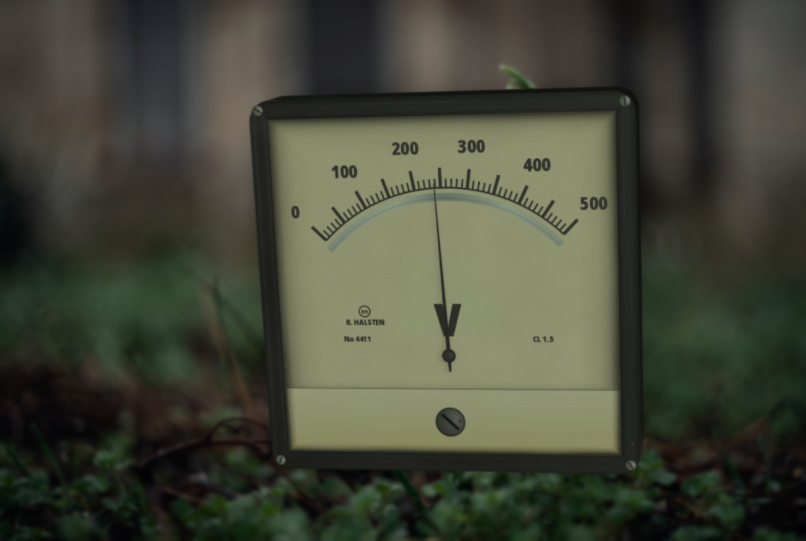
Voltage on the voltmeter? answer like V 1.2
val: V 240
